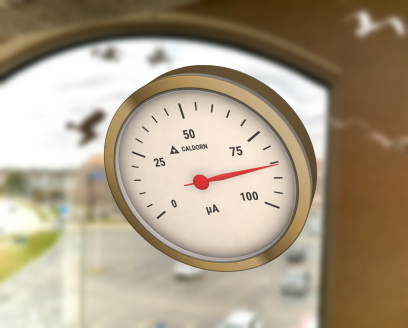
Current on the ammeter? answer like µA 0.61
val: µA 85
